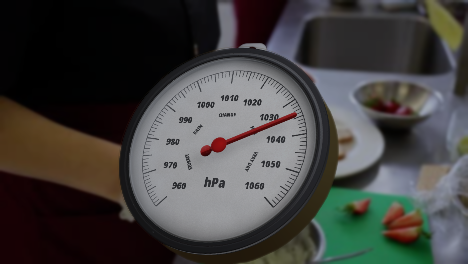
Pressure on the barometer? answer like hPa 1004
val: hPa 1035
